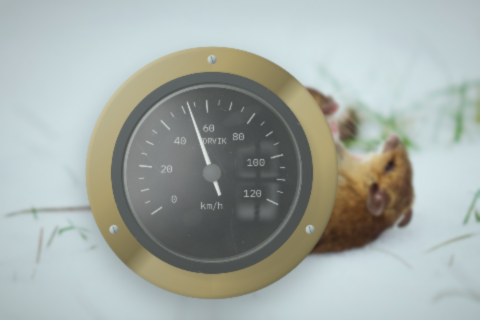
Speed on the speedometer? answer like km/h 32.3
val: km/h 52.5
